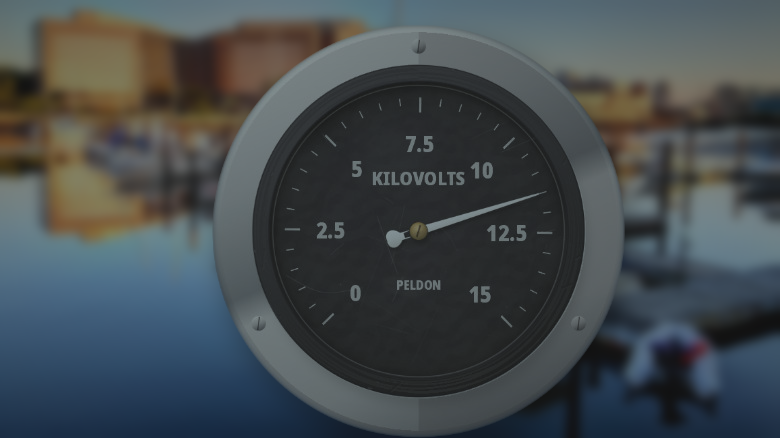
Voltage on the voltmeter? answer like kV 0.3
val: kV 11.5
